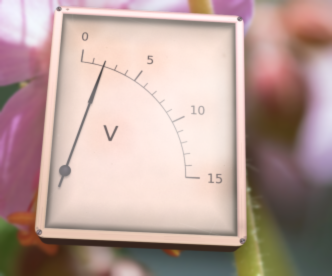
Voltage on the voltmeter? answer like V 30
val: V 2
